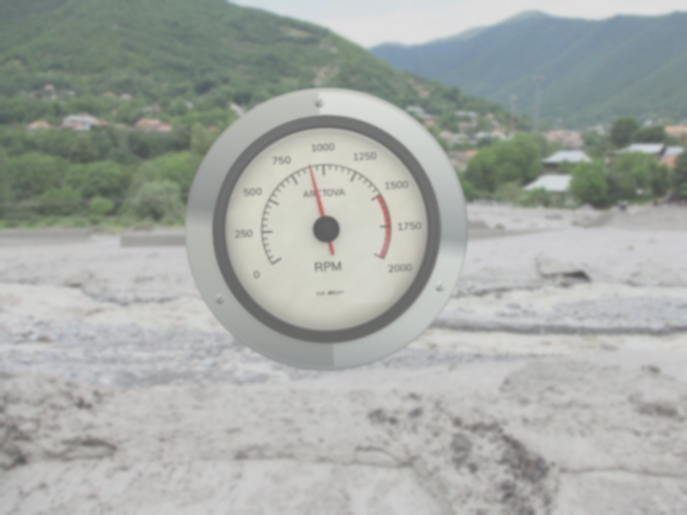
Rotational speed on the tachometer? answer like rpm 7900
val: rpm 900
